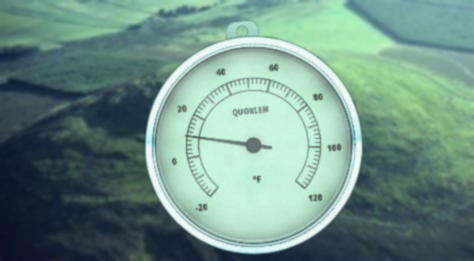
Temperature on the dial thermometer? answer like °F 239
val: °F 10
